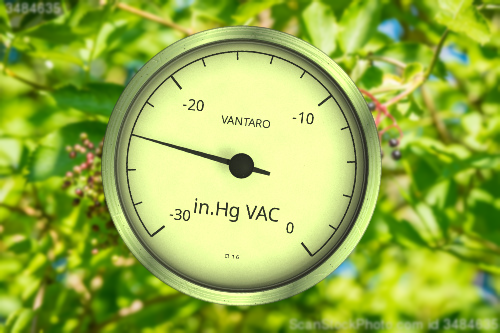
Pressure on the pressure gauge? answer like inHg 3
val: inHg -24
